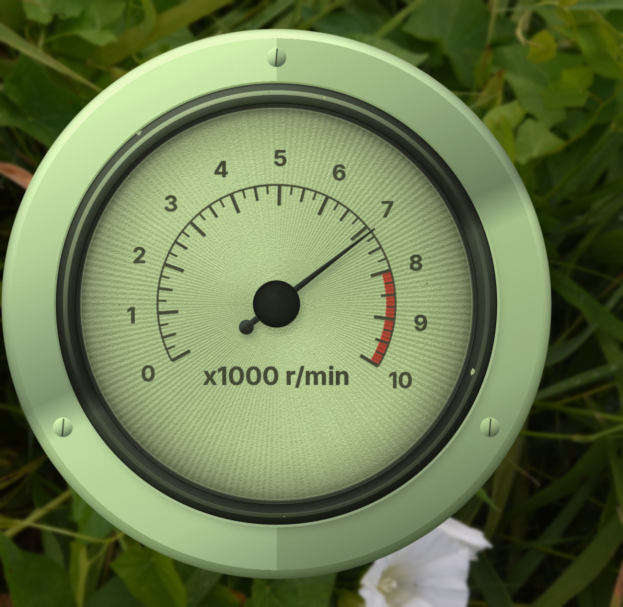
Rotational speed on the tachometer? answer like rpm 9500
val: rpm 7125
